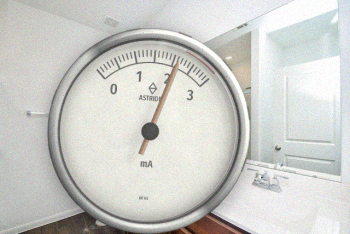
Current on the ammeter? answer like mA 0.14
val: mA 2.1
